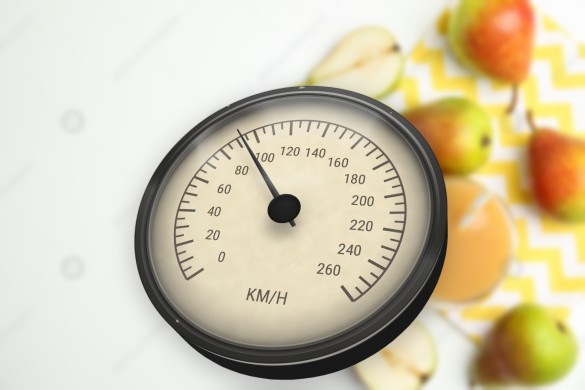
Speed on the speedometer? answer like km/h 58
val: km/h 92.5
